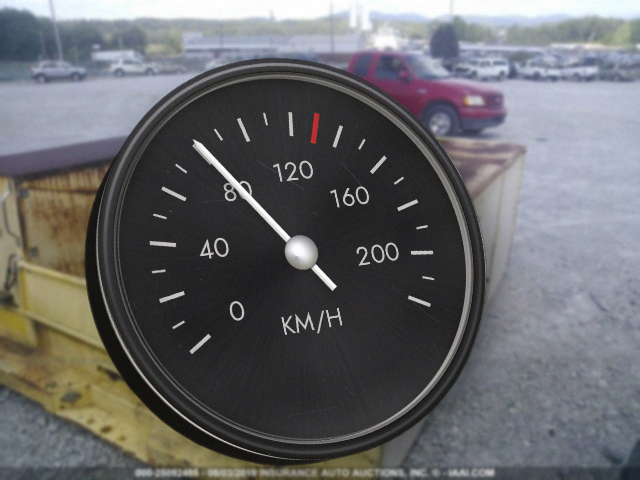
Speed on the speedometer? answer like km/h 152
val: km/h 80
